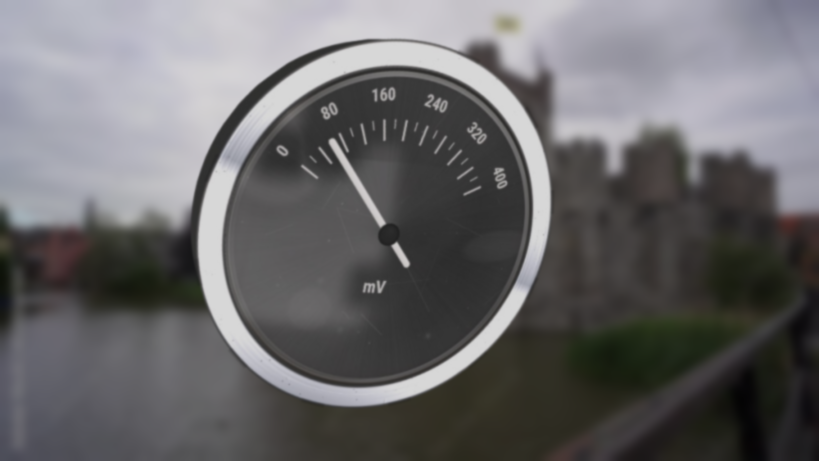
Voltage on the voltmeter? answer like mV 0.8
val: mV 60
